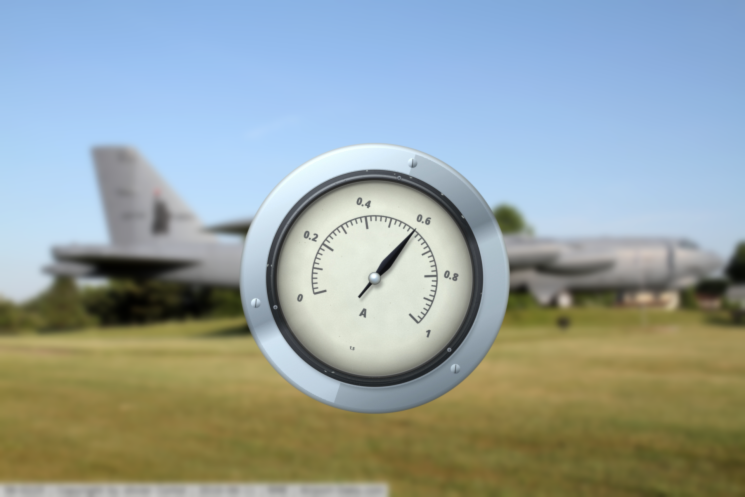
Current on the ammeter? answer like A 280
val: A 0.6
